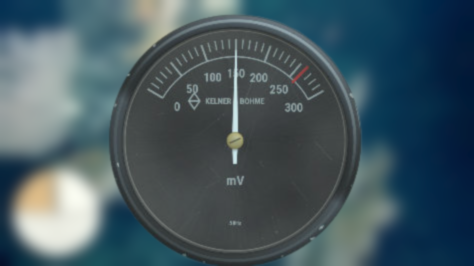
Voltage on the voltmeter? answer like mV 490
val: mV 150
